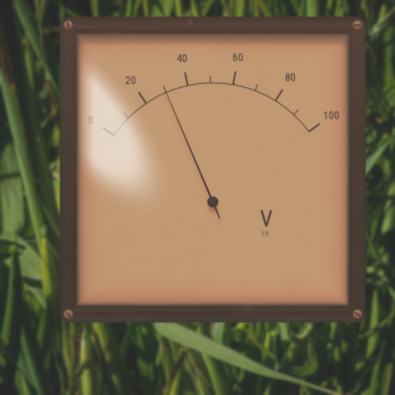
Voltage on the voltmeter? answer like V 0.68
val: V 30
